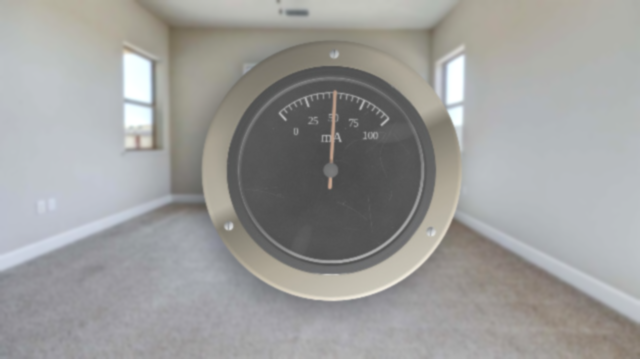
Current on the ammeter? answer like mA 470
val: mA 50
